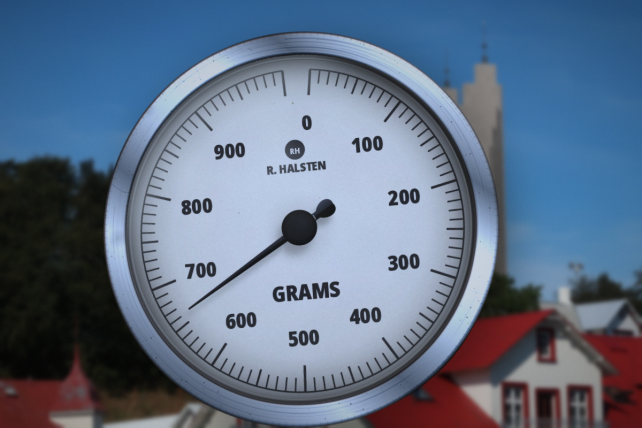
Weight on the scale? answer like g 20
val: g 660
